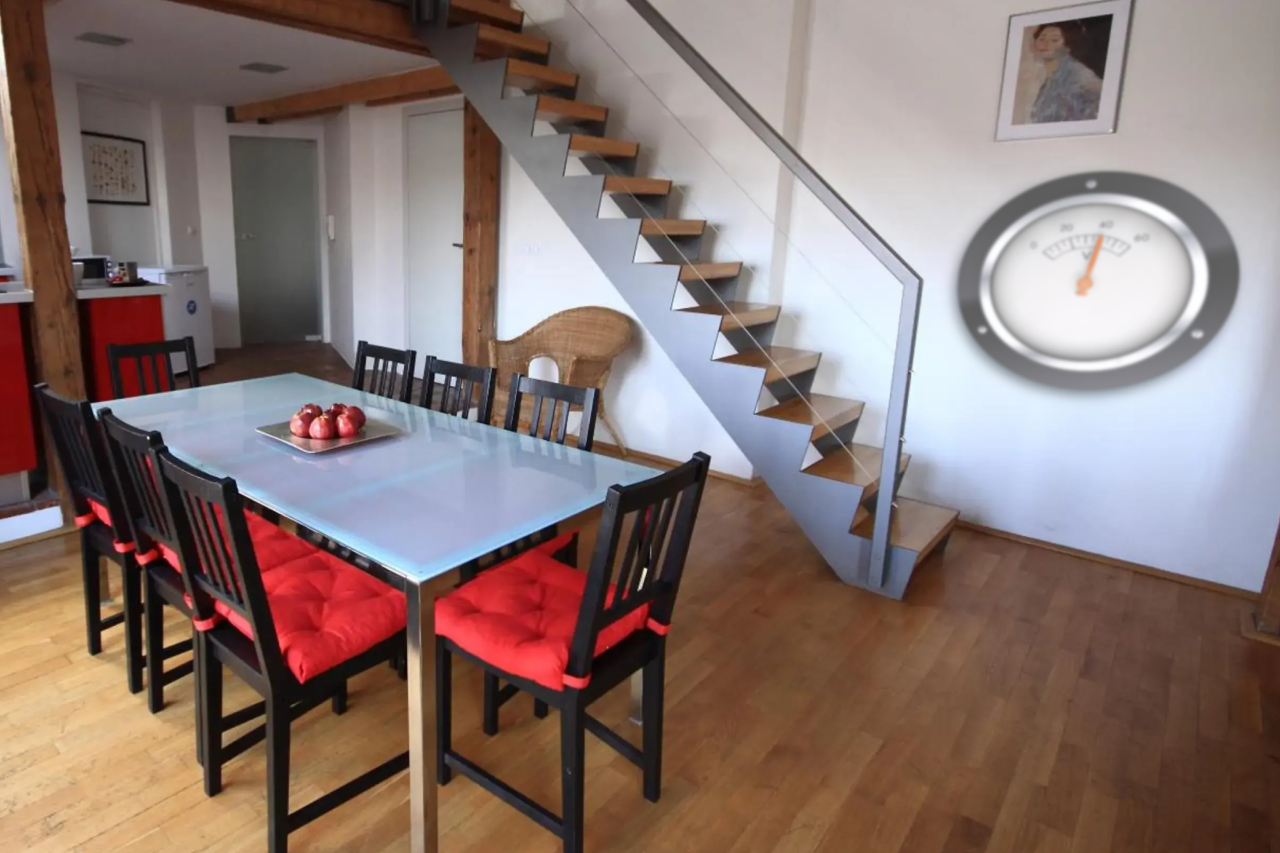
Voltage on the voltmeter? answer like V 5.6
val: V 40
